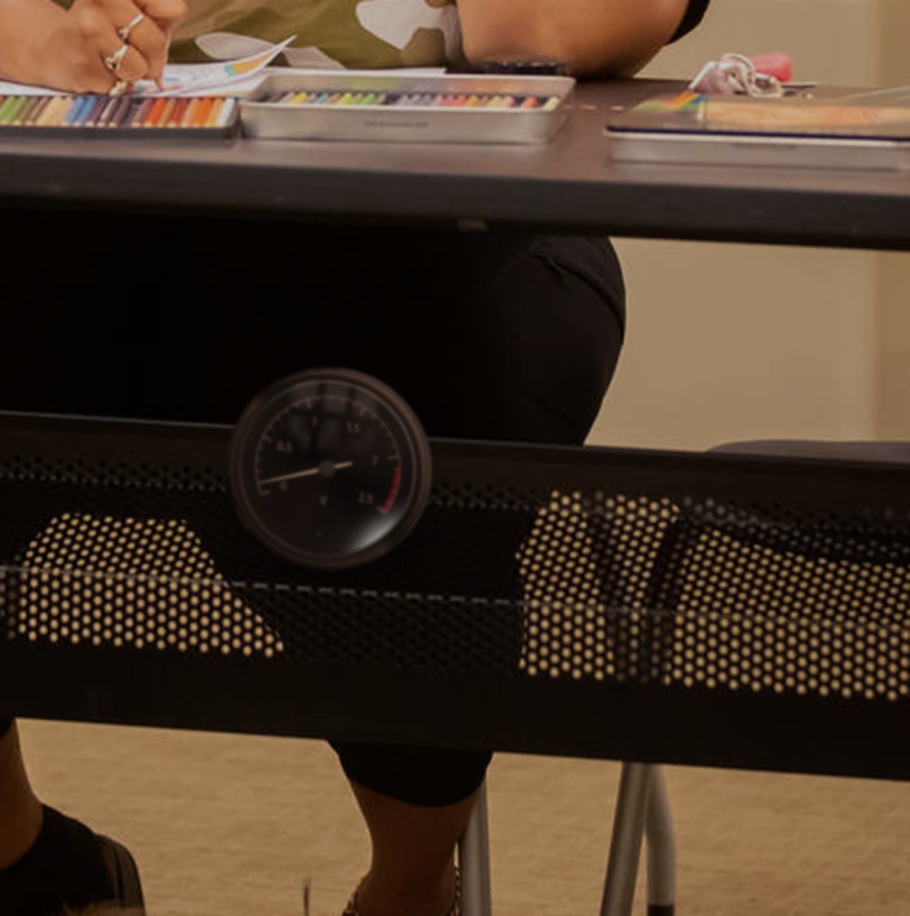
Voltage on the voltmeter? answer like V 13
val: V 0.1
